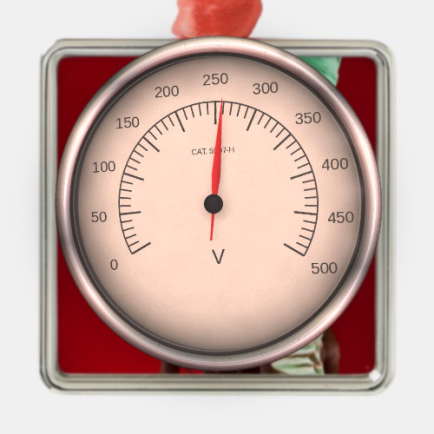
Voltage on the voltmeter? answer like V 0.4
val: V 260
